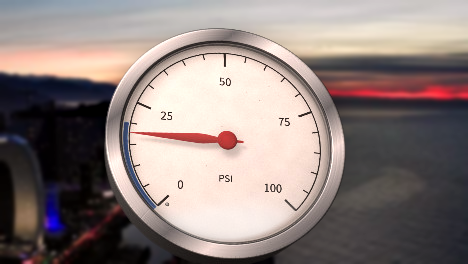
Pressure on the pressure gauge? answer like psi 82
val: psi 17.5
